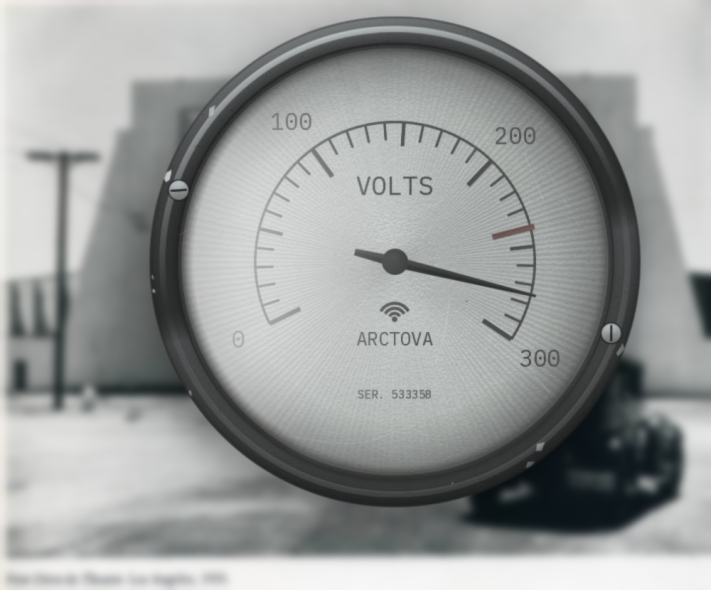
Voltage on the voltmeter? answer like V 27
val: V 275
